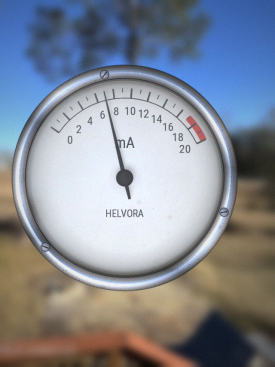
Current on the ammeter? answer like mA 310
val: mA 7
